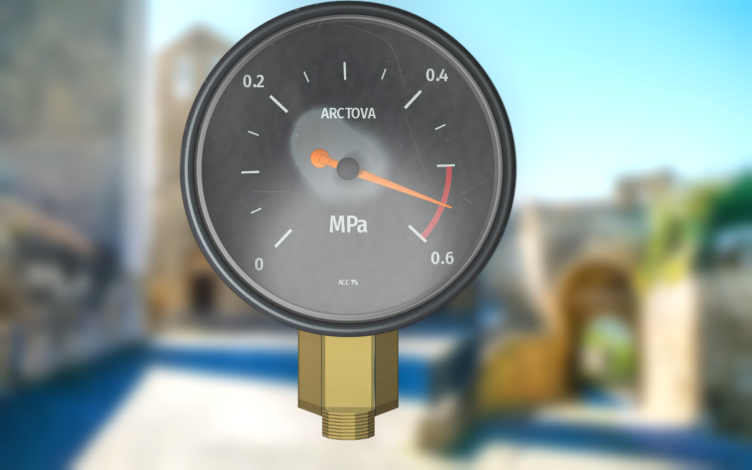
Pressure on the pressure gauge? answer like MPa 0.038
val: MPa 0.55
